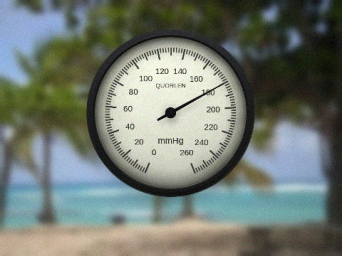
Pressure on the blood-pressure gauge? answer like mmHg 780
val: mmHg 180
